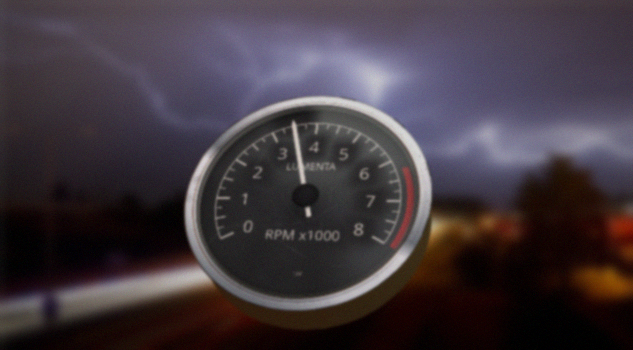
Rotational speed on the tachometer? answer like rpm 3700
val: rpm 3500
